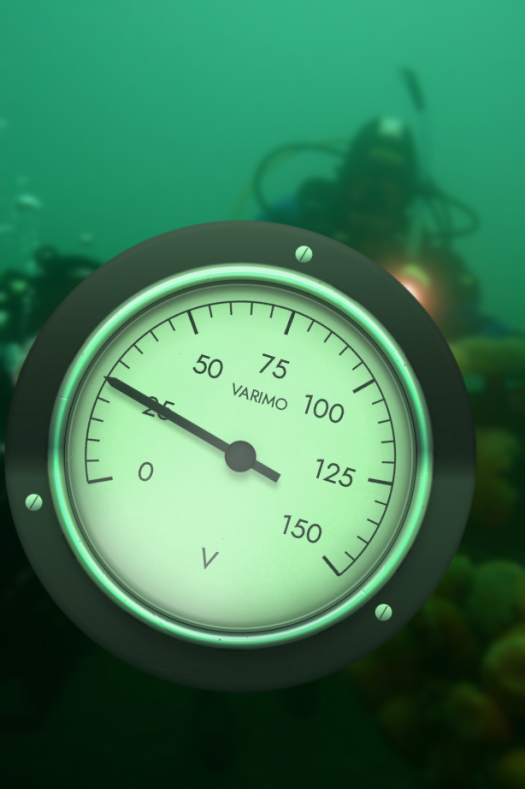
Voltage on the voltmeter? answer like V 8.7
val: V 25
